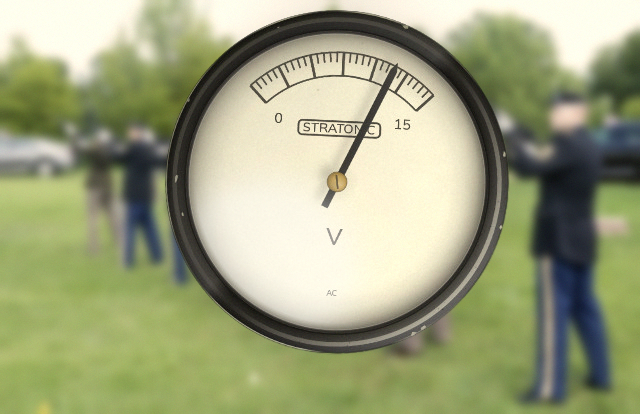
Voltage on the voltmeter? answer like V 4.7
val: V 11.5
